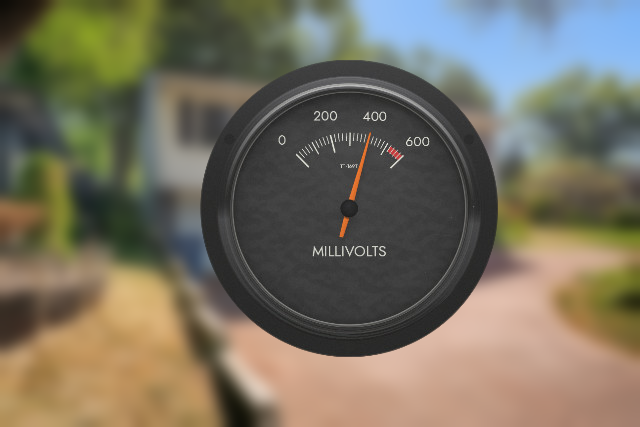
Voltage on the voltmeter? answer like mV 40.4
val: mV 400
